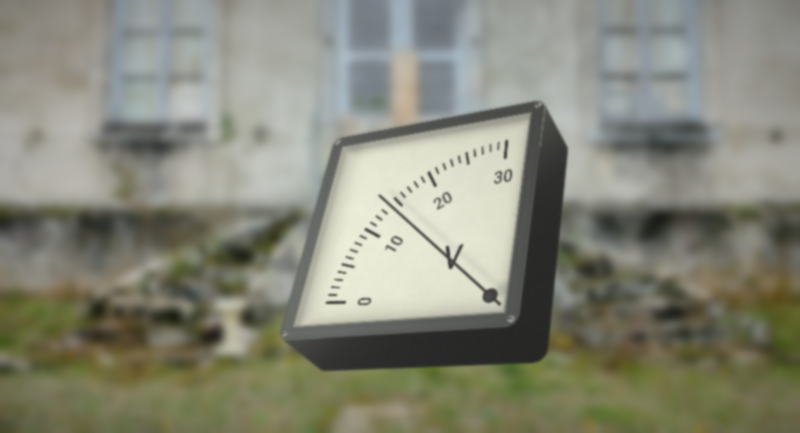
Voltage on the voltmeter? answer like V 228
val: V 14
